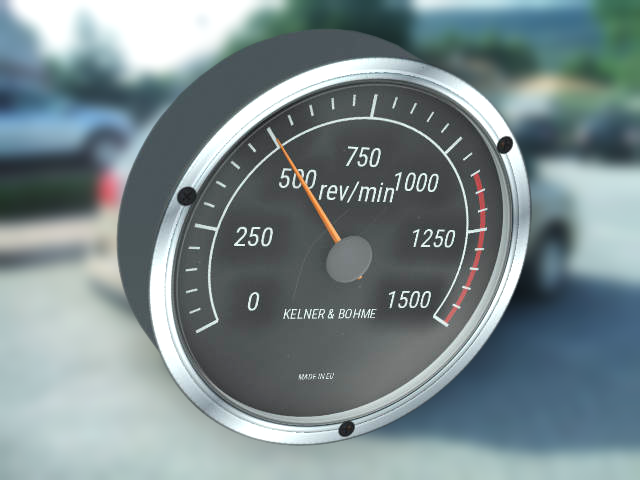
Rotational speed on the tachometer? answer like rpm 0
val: rpm 500
